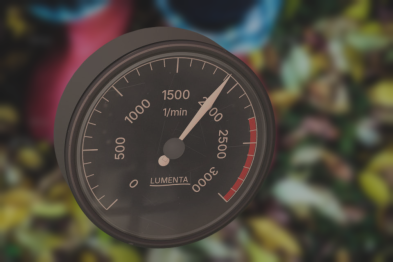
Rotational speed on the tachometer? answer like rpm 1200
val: rpm 1900
